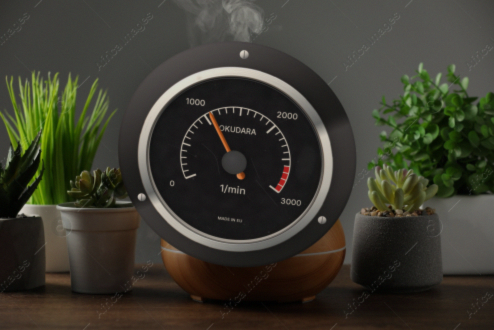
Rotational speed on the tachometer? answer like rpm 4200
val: rpm 1100
